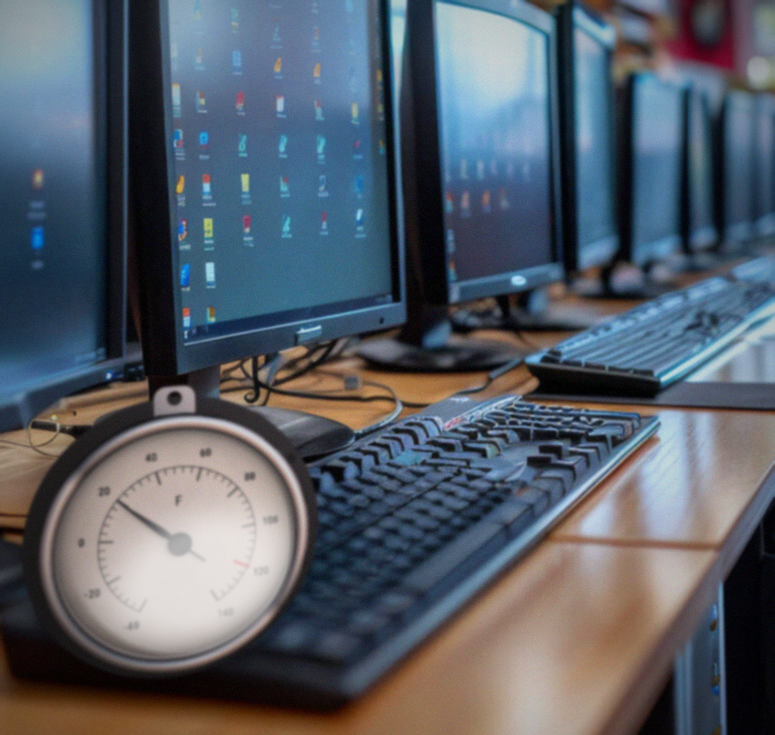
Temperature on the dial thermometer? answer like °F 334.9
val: °F 20
